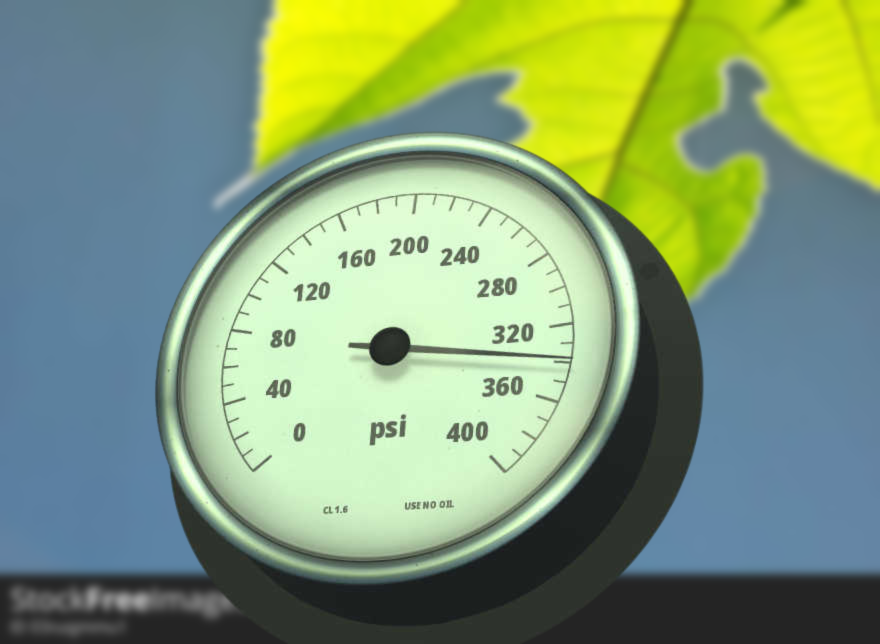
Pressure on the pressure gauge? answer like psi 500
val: psi 340
